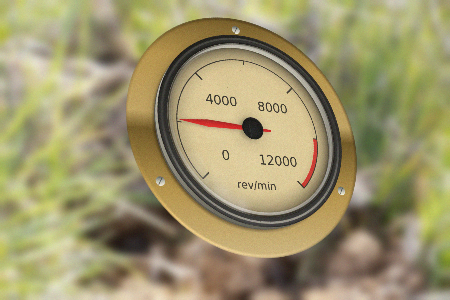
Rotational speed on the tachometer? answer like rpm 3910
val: rpm 2000
